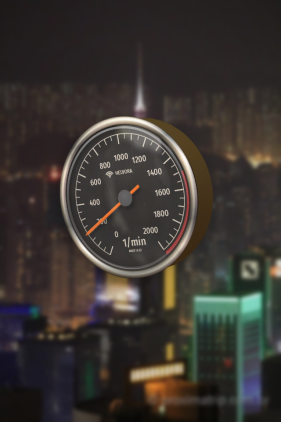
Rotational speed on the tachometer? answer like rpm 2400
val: rpm 200
